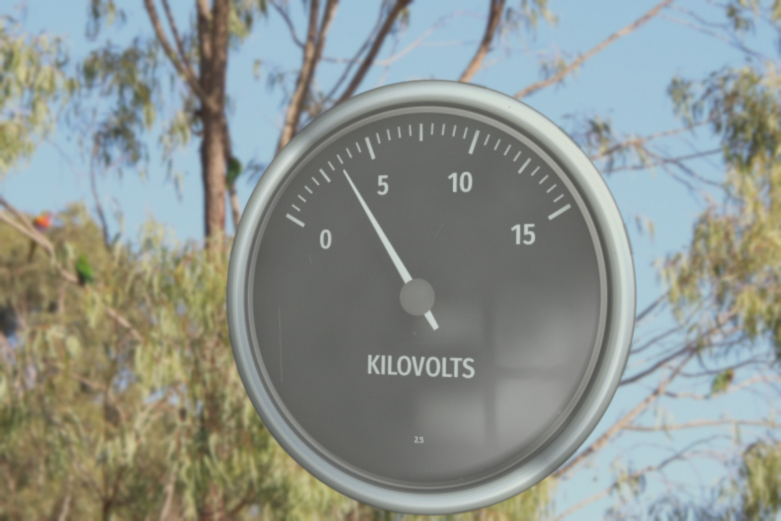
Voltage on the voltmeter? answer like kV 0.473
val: kV 3.5
